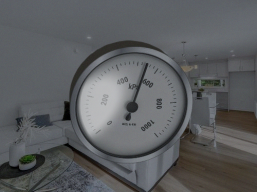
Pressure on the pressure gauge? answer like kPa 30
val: kPa 540
